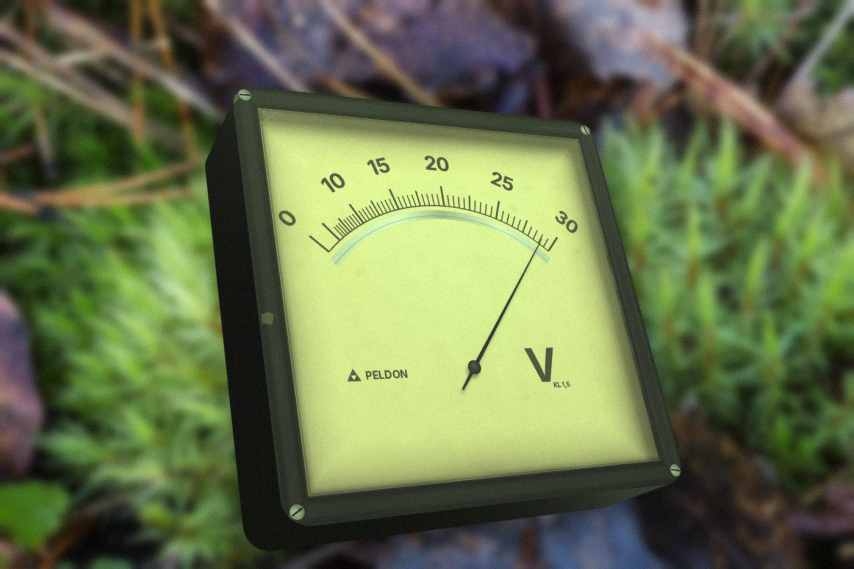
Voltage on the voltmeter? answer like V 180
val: V 29
